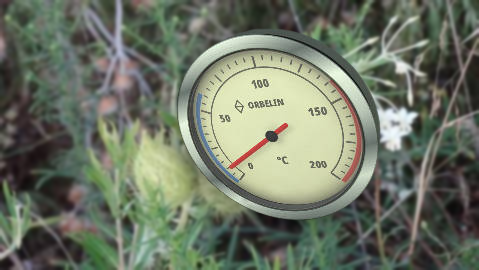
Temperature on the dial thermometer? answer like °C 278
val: °C 10
